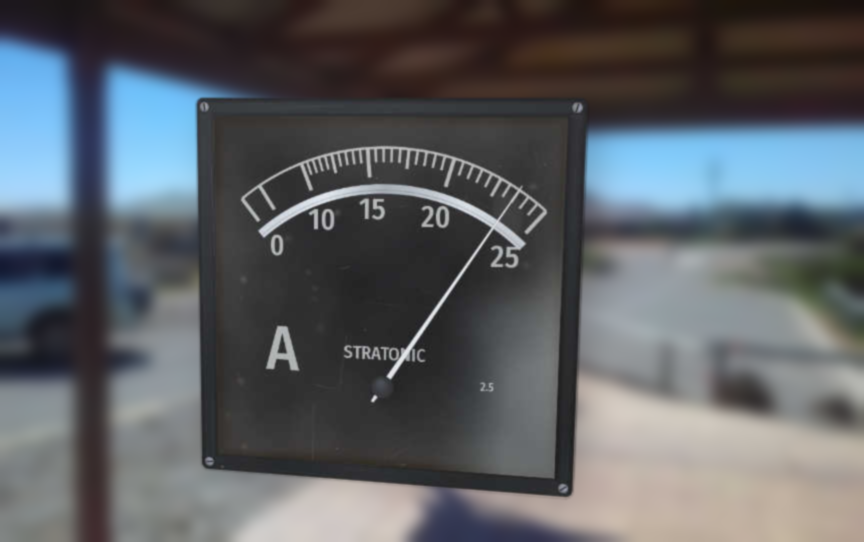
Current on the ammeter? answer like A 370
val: A 23.5
